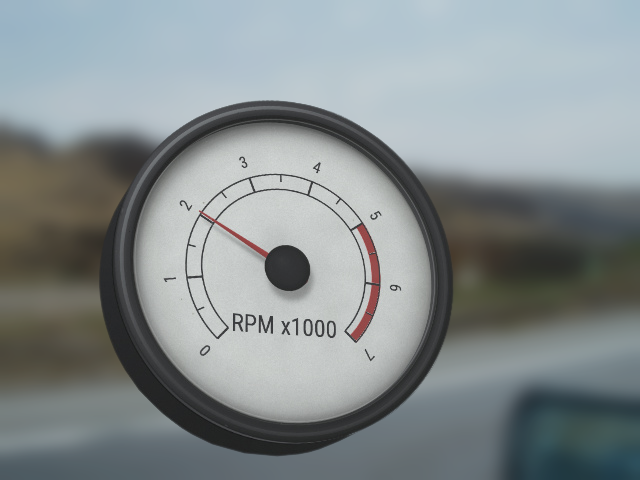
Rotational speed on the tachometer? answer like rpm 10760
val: rpm 2000
